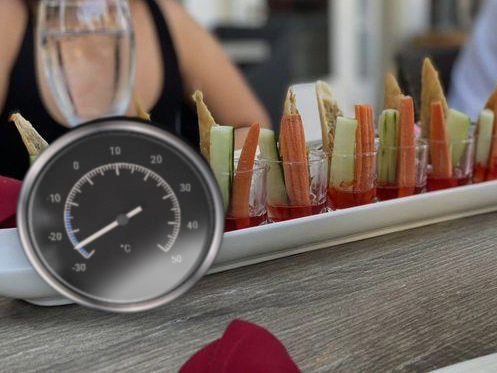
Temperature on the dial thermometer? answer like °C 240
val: °C -25
